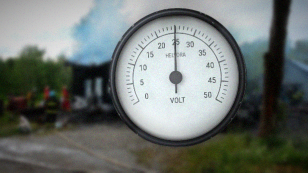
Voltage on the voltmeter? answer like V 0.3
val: V 25
